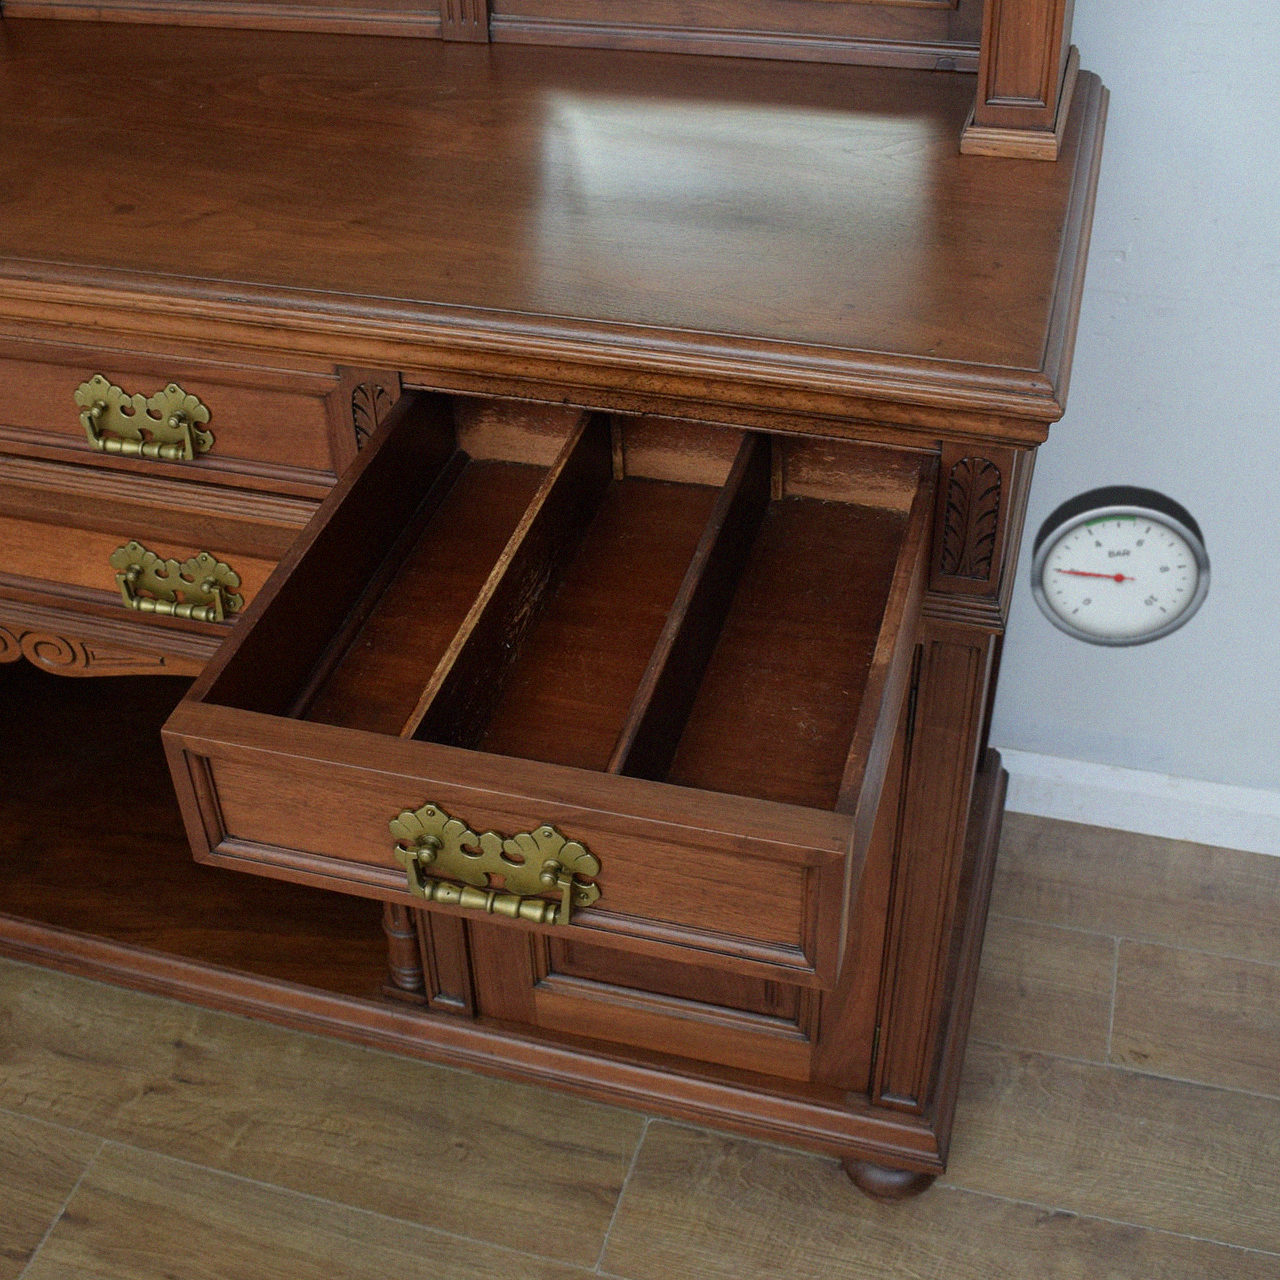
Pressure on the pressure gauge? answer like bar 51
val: bar 2
